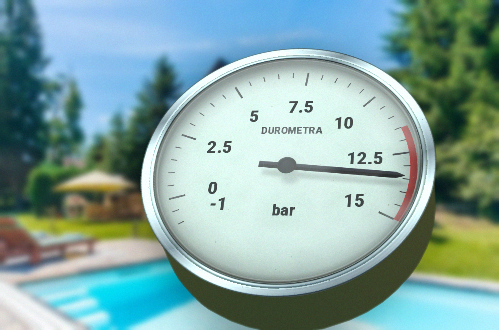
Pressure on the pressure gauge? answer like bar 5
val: bar 13.5
